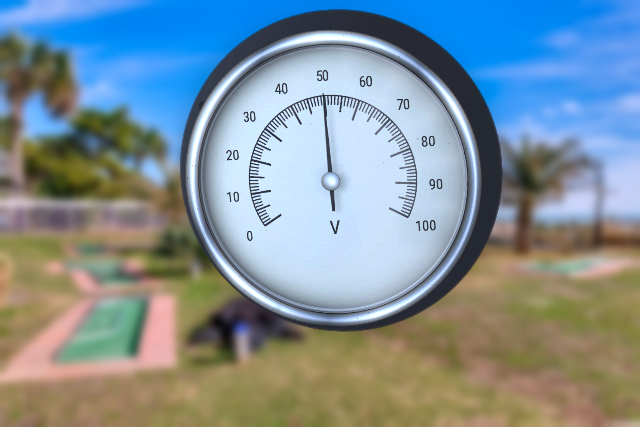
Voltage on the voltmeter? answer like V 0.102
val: V 50
